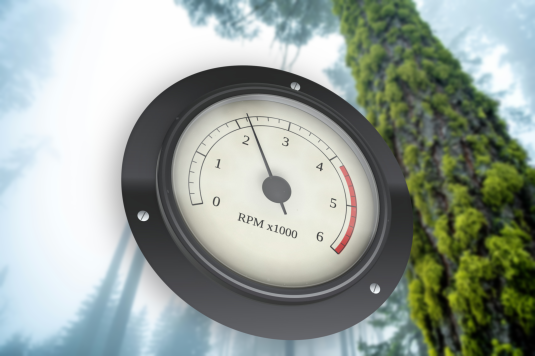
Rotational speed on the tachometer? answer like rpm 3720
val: rpm 2200
